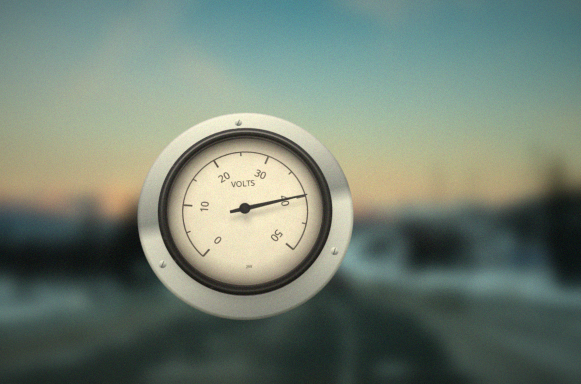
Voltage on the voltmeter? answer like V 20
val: V 40
